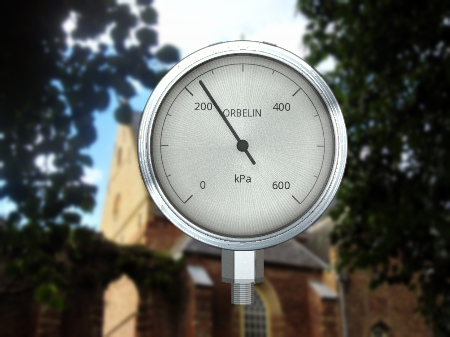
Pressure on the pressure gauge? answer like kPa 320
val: kPa 225
